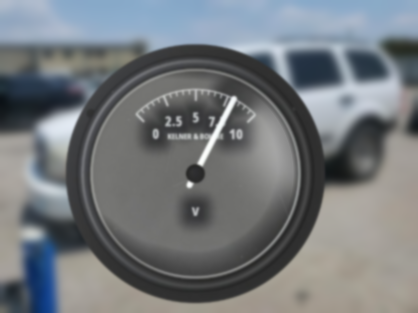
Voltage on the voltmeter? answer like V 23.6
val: V 8
